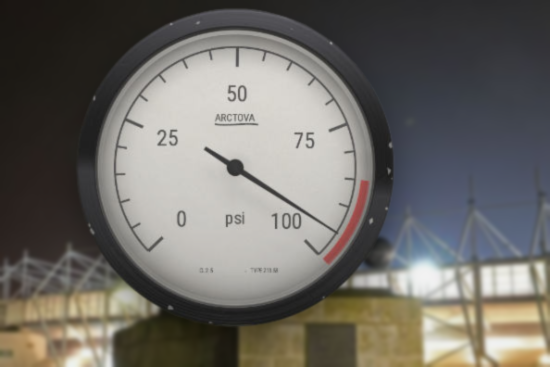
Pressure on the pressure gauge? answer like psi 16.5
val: psi 95
